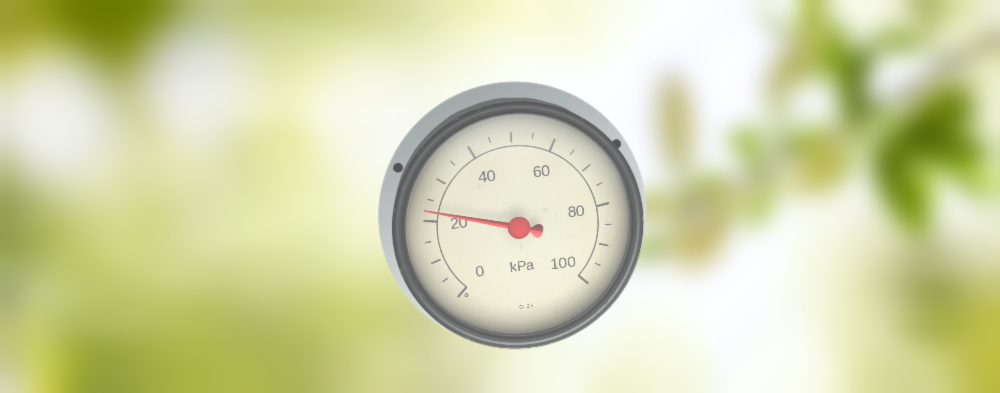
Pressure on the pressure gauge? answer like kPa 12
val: kPa 22.5
